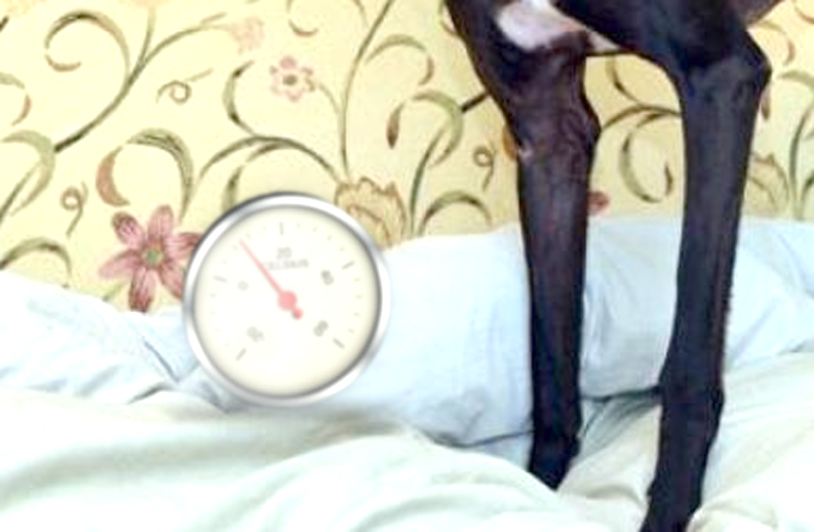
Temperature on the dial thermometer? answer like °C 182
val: °C 10
